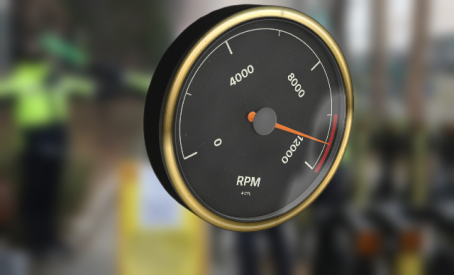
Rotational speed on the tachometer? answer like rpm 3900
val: rpm 11000
